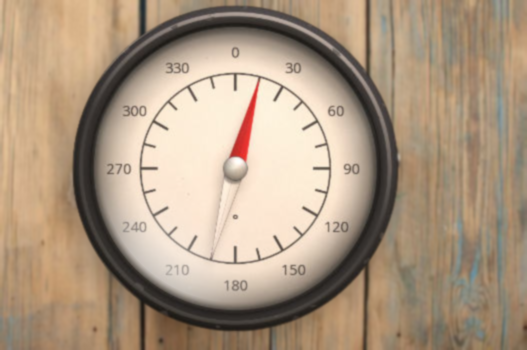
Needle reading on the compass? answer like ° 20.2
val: ° 15
